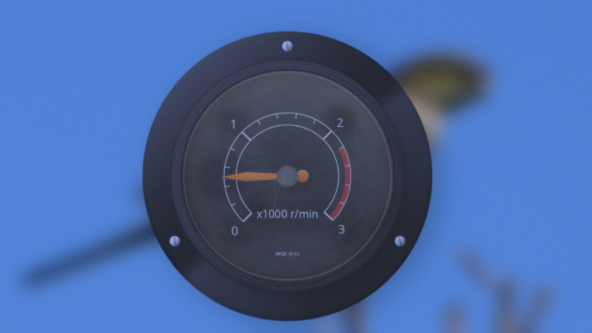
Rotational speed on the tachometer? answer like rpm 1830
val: rpm 500
